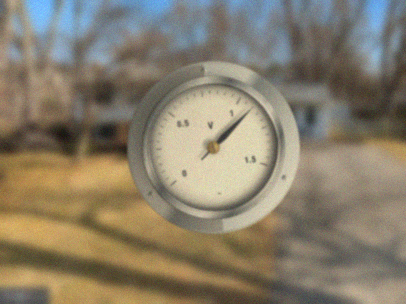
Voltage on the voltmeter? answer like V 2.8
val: V 1.1
